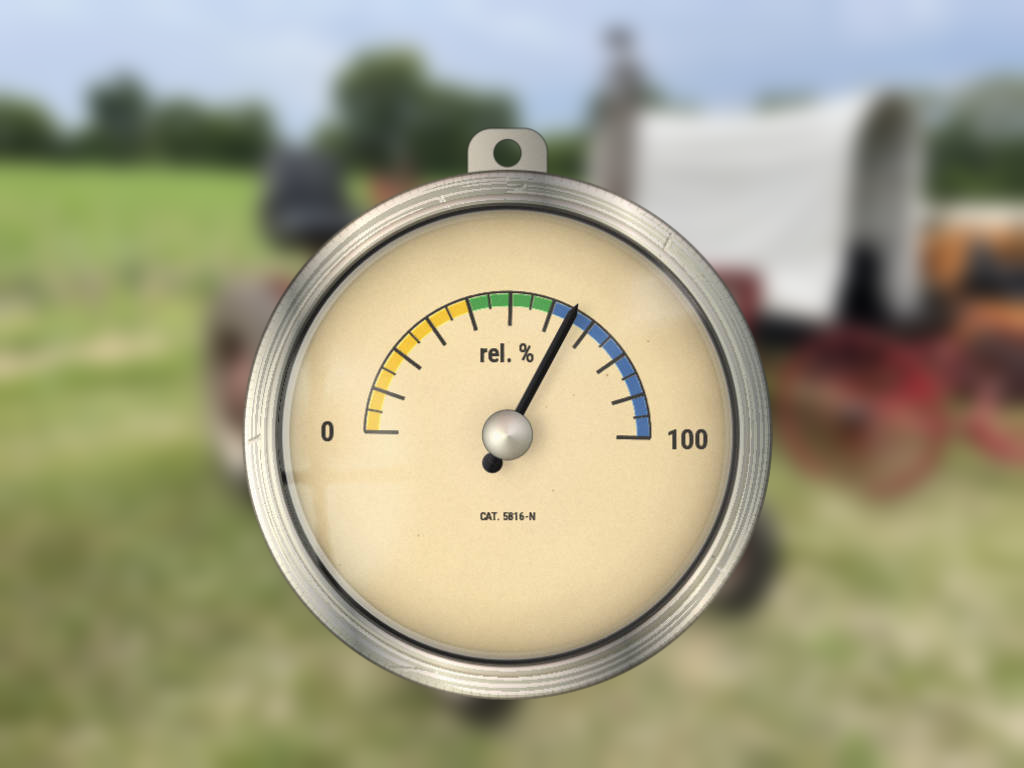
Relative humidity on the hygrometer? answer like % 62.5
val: % 65
